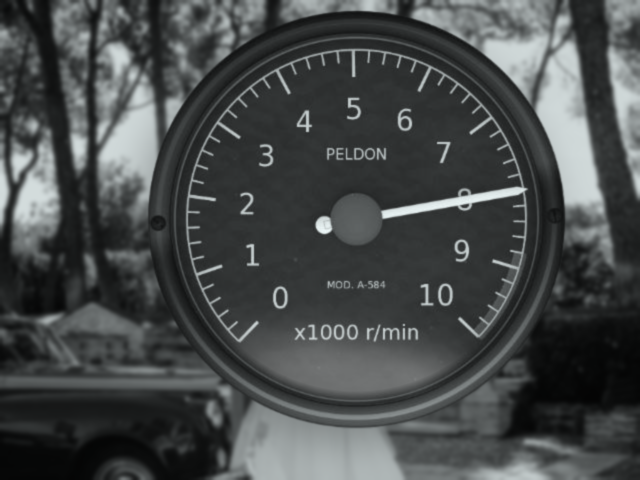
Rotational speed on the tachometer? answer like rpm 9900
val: rpm 8000
